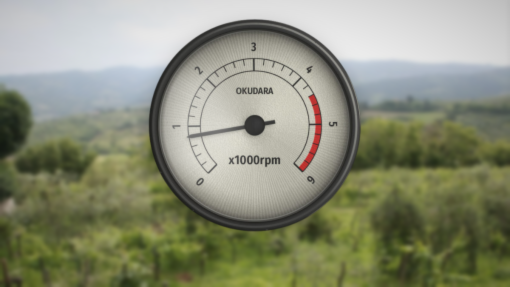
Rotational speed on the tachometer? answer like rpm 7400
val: rpm 800
